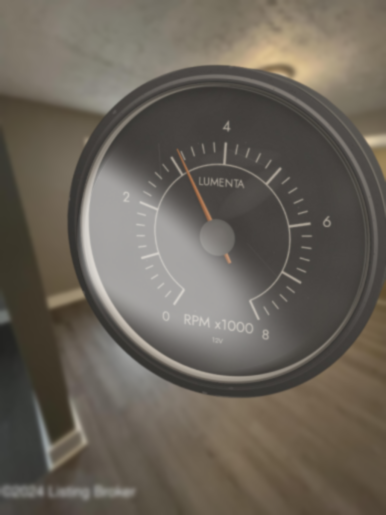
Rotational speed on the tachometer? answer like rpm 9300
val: rpm 3200
